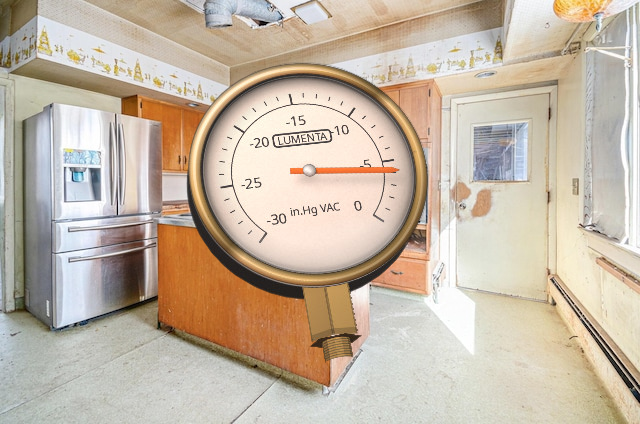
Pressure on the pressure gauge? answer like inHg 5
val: inHg -4
